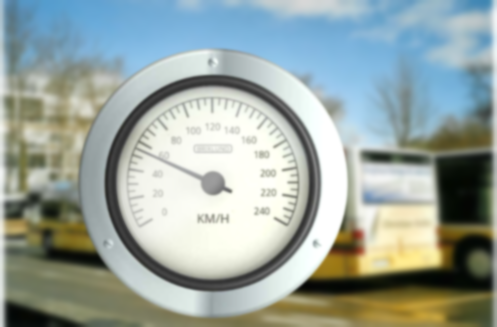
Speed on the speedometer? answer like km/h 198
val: km/h 55
